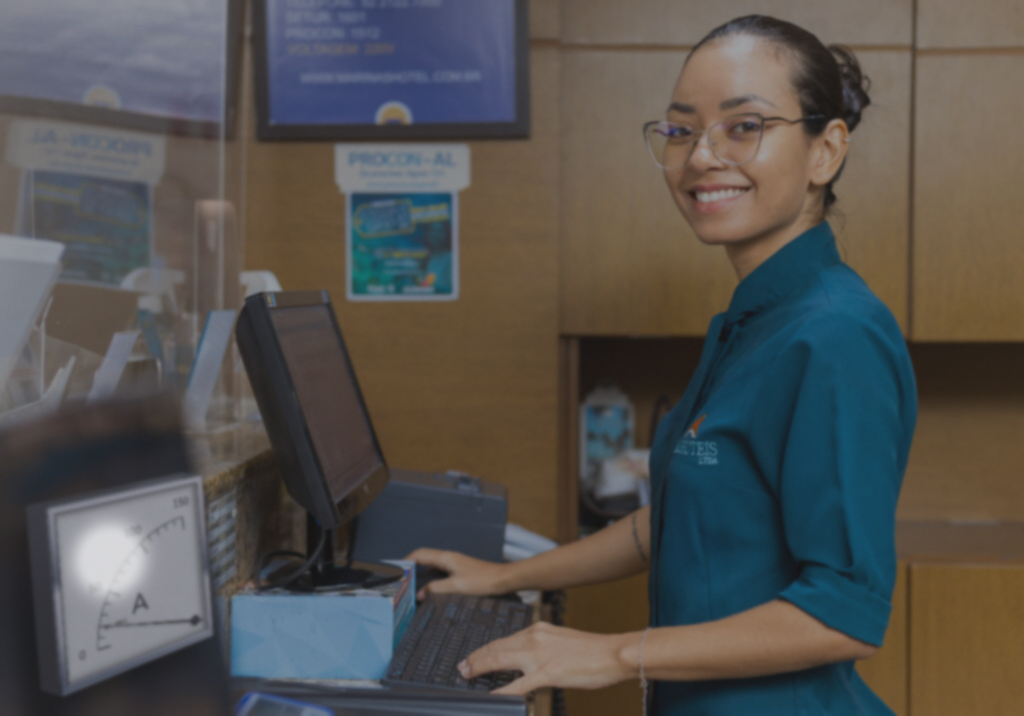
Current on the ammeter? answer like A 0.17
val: A 20
